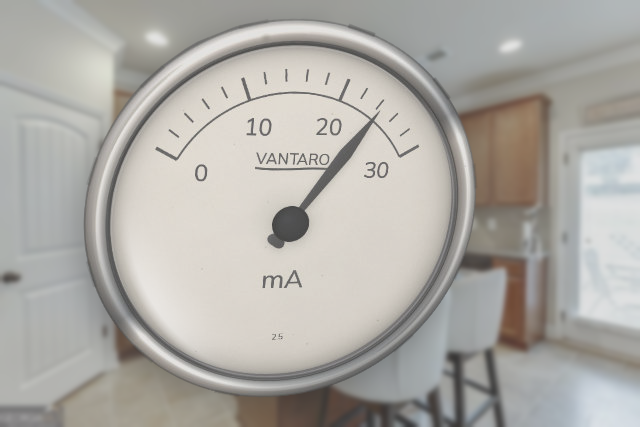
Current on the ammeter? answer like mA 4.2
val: mA 24
